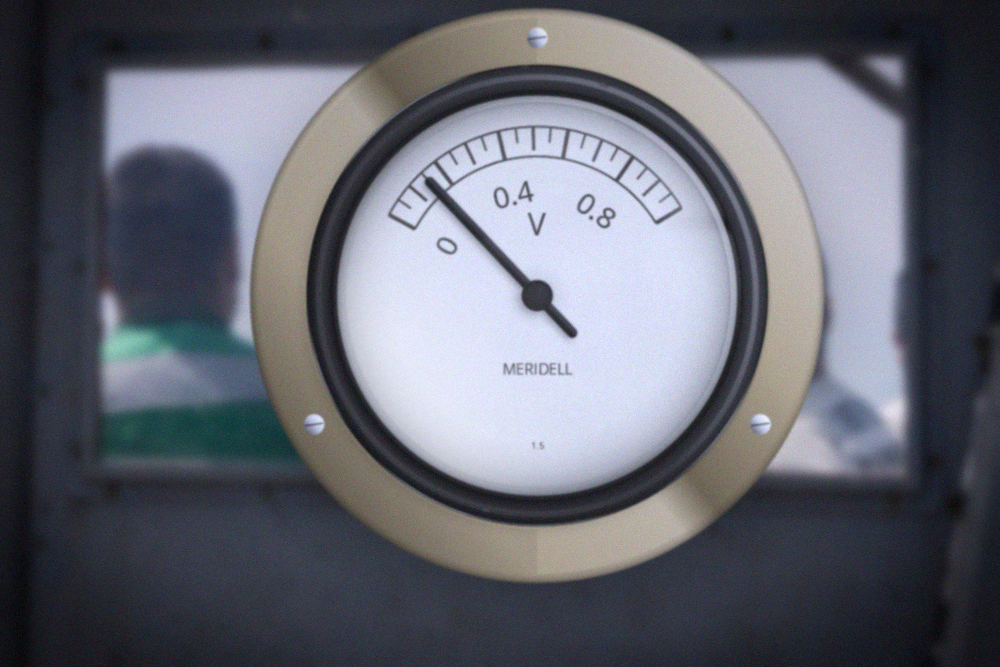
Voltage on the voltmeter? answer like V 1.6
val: V 0.15
